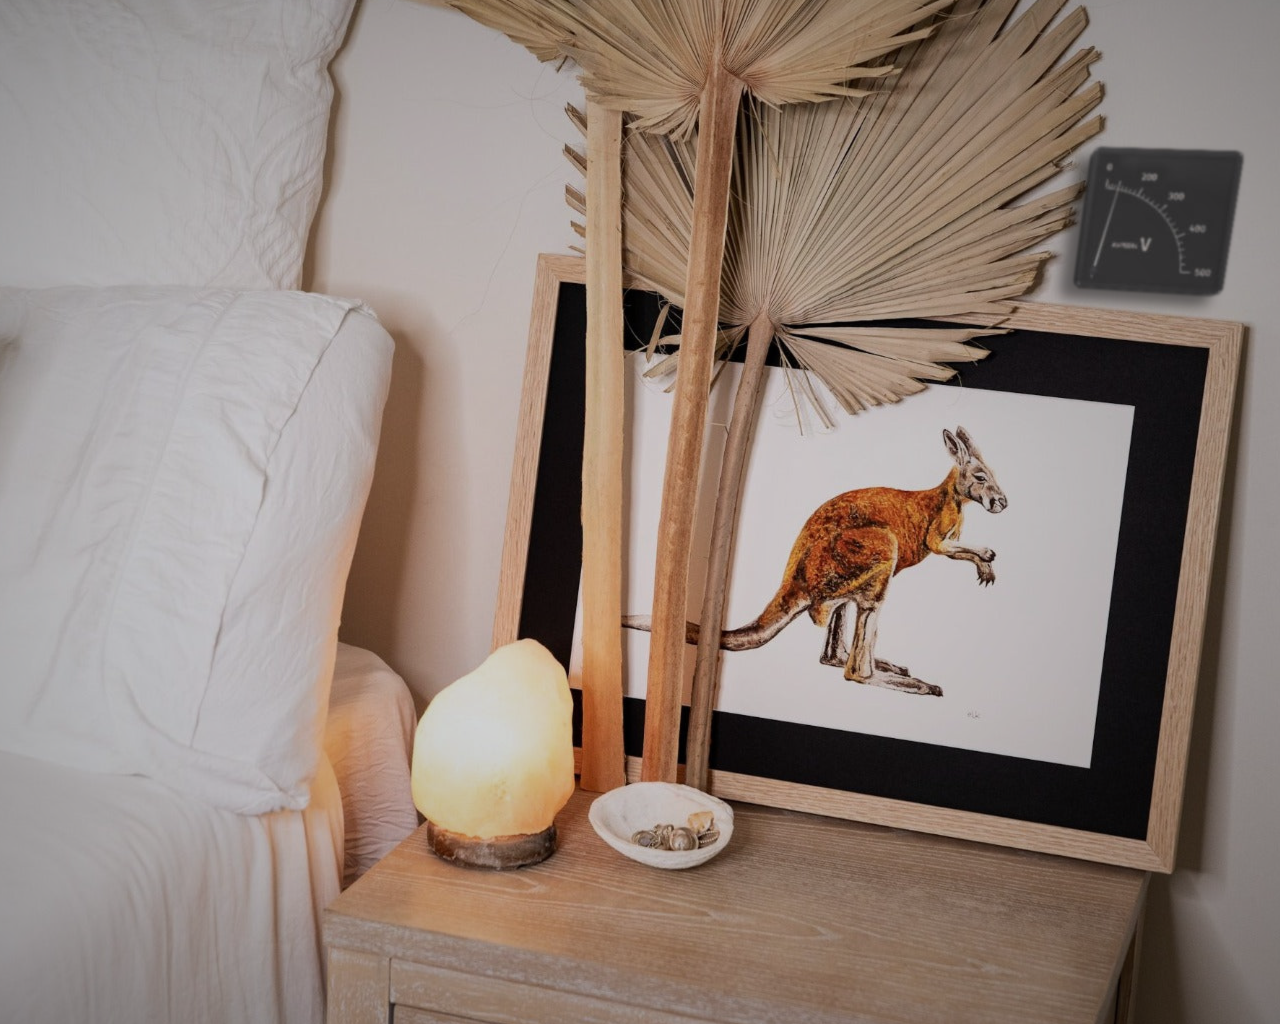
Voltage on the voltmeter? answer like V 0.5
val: V 100
